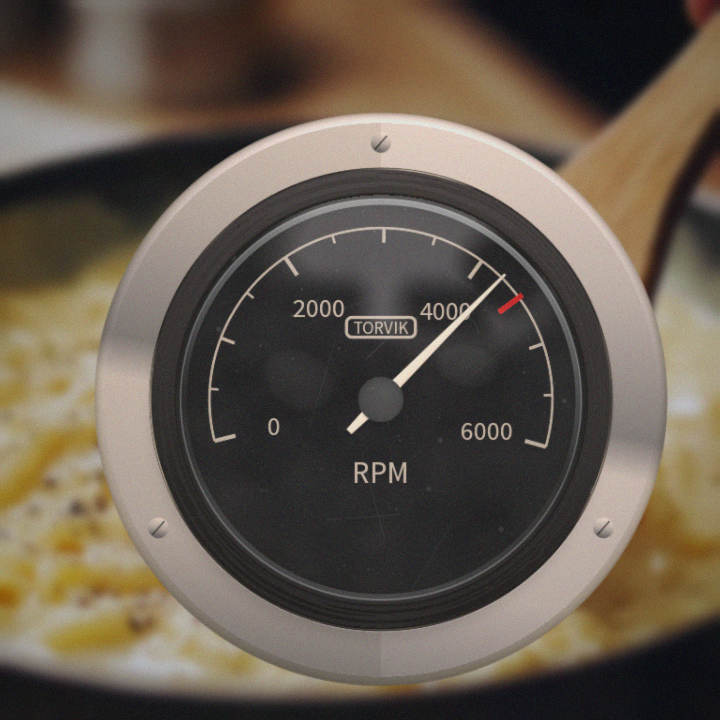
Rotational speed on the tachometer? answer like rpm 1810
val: rpm 4250
